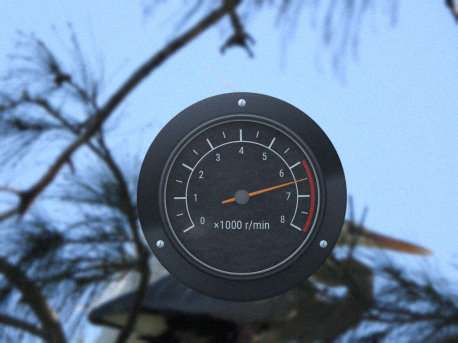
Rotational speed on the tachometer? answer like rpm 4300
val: rpm 6500
